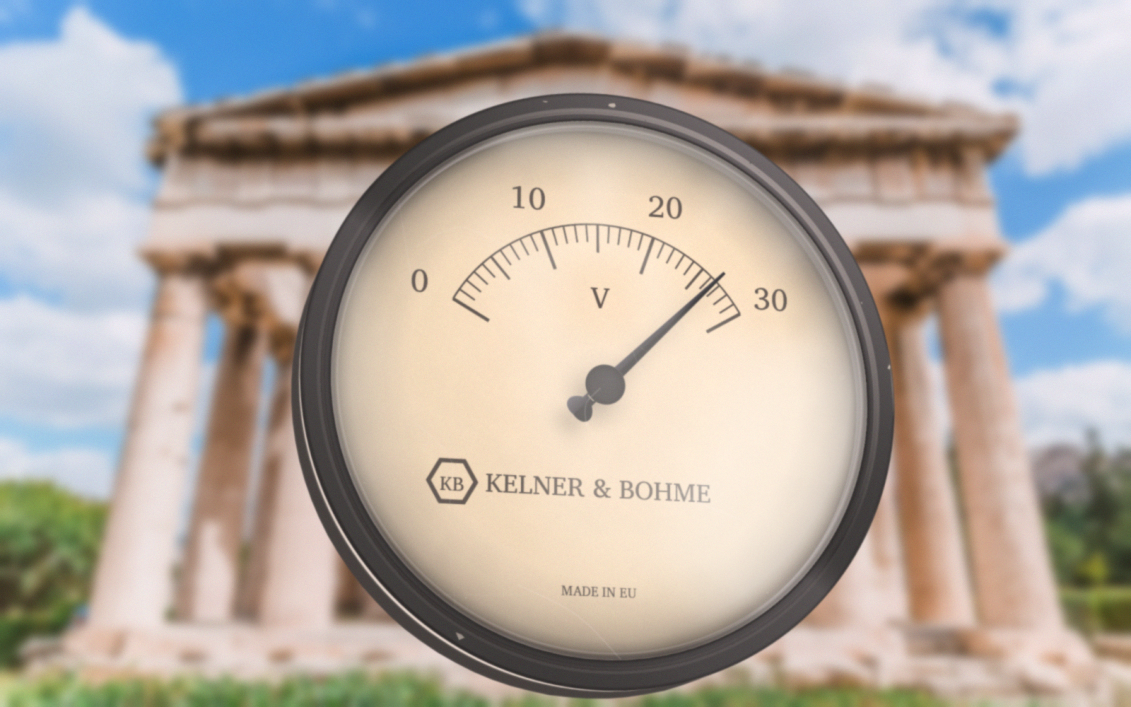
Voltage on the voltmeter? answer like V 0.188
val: V 26.5
